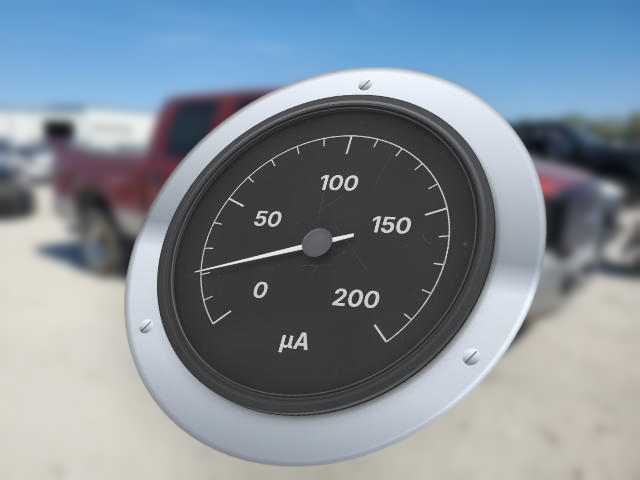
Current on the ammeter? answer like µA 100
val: µA 20
